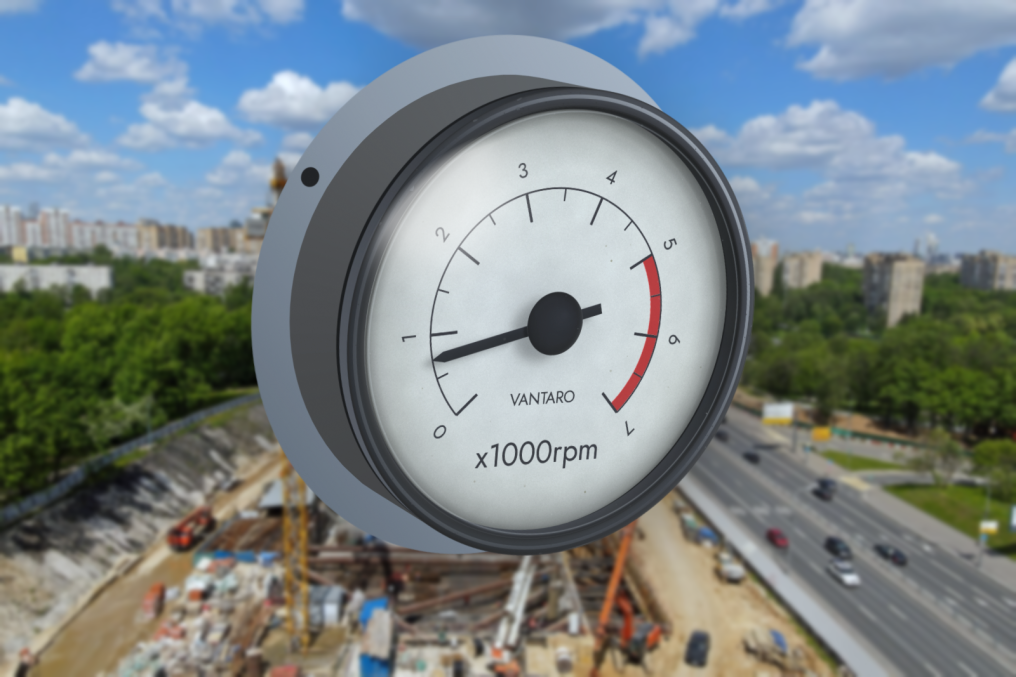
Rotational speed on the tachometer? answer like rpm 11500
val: rpm 750
